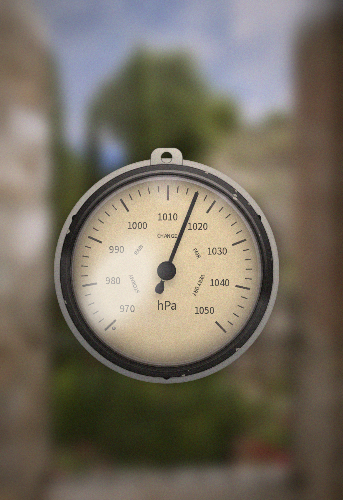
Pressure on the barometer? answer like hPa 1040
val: hPa 1016
